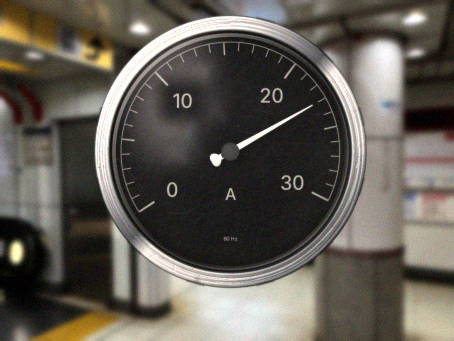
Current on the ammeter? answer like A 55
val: A 23
